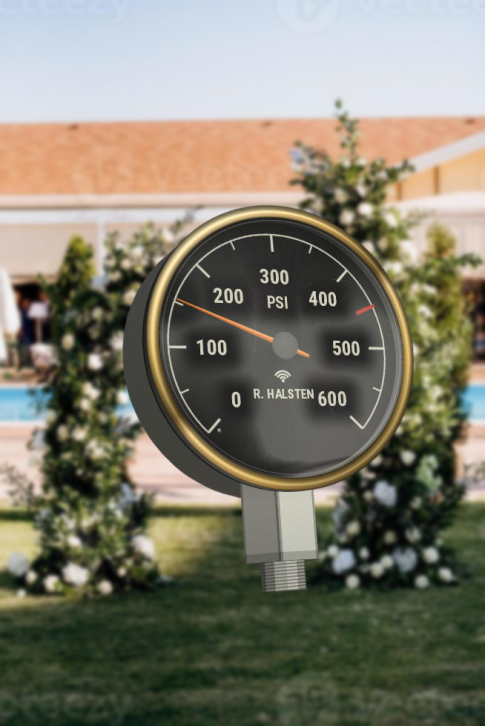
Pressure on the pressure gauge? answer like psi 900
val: psi 150
